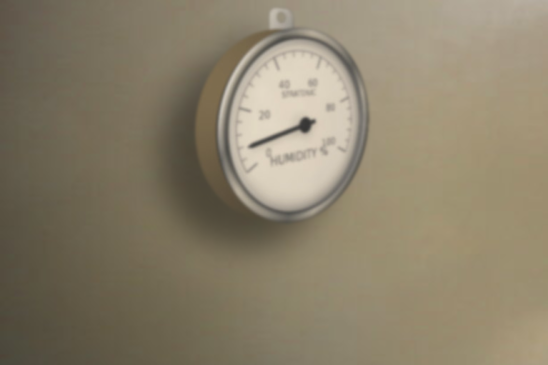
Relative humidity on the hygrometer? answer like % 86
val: % 8
